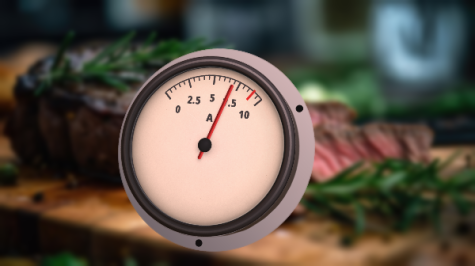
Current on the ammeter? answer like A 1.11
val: A 7
